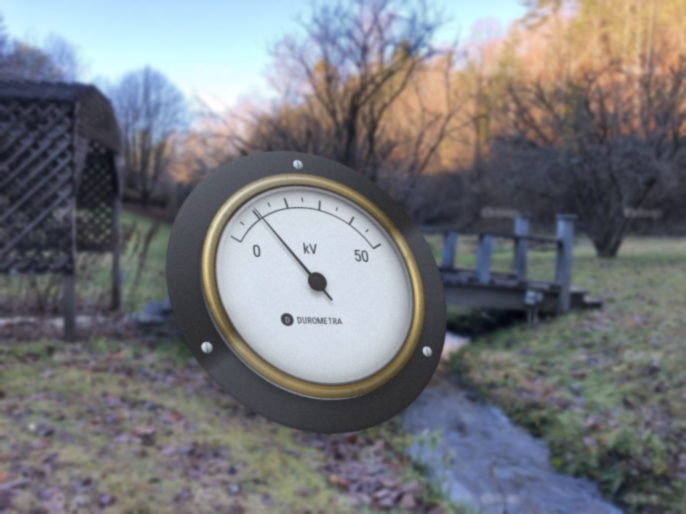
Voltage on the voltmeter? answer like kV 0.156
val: kV 10
